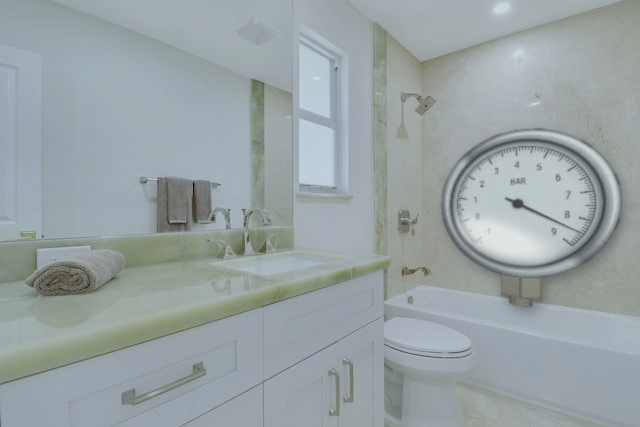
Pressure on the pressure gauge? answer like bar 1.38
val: bar 8.5
